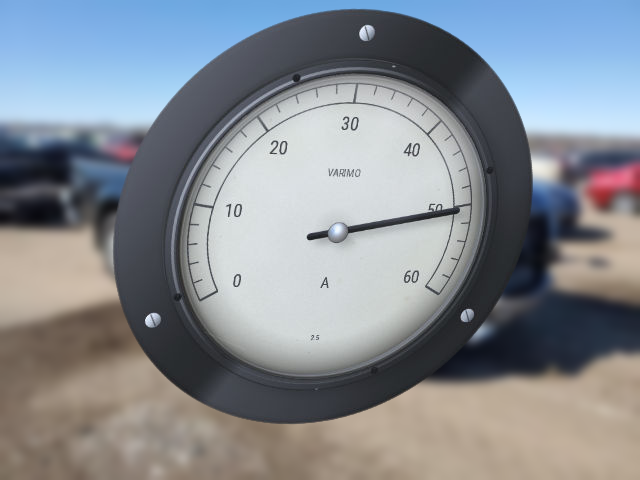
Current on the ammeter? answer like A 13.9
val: A 50
